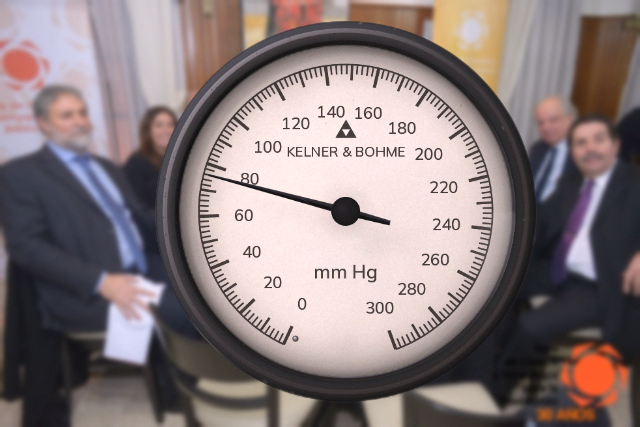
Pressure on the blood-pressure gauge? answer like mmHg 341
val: mmHg 76
